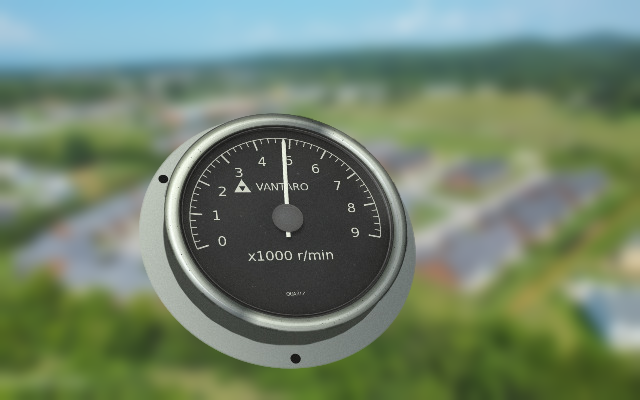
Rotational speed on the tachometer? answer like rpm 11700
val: rpm 4800
